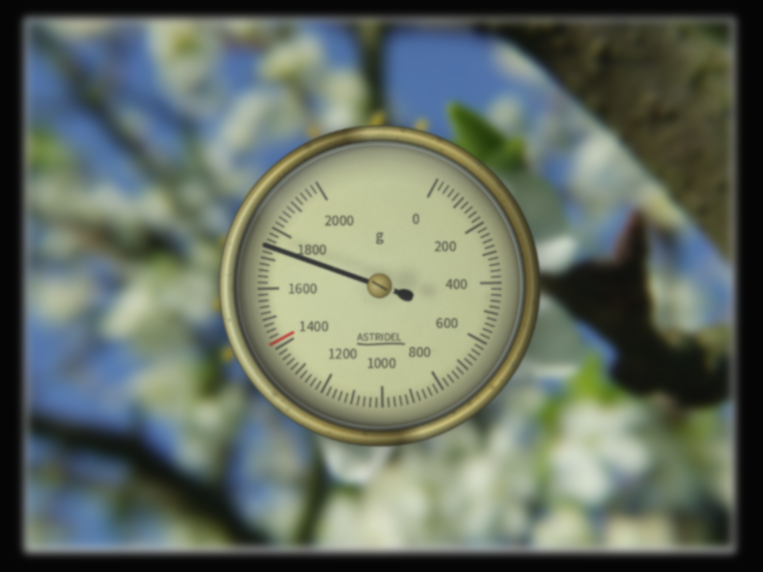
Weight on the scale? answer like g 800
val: g 1740
